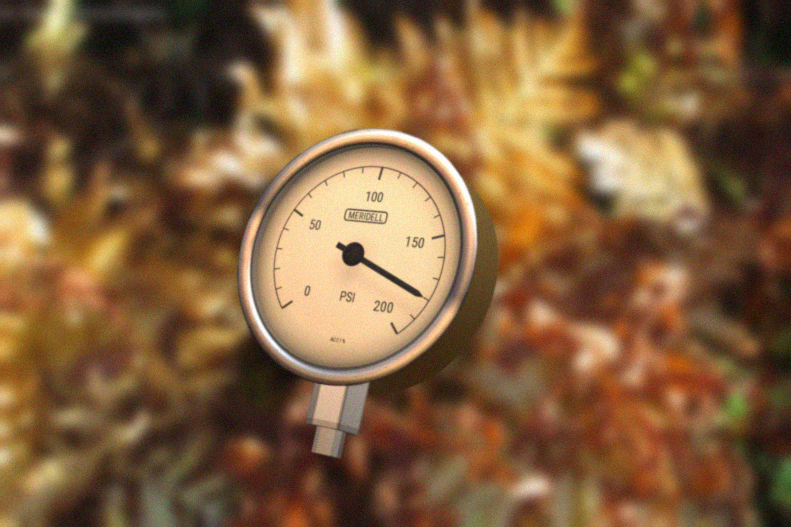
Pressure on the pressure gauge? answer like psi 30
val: psi 180
